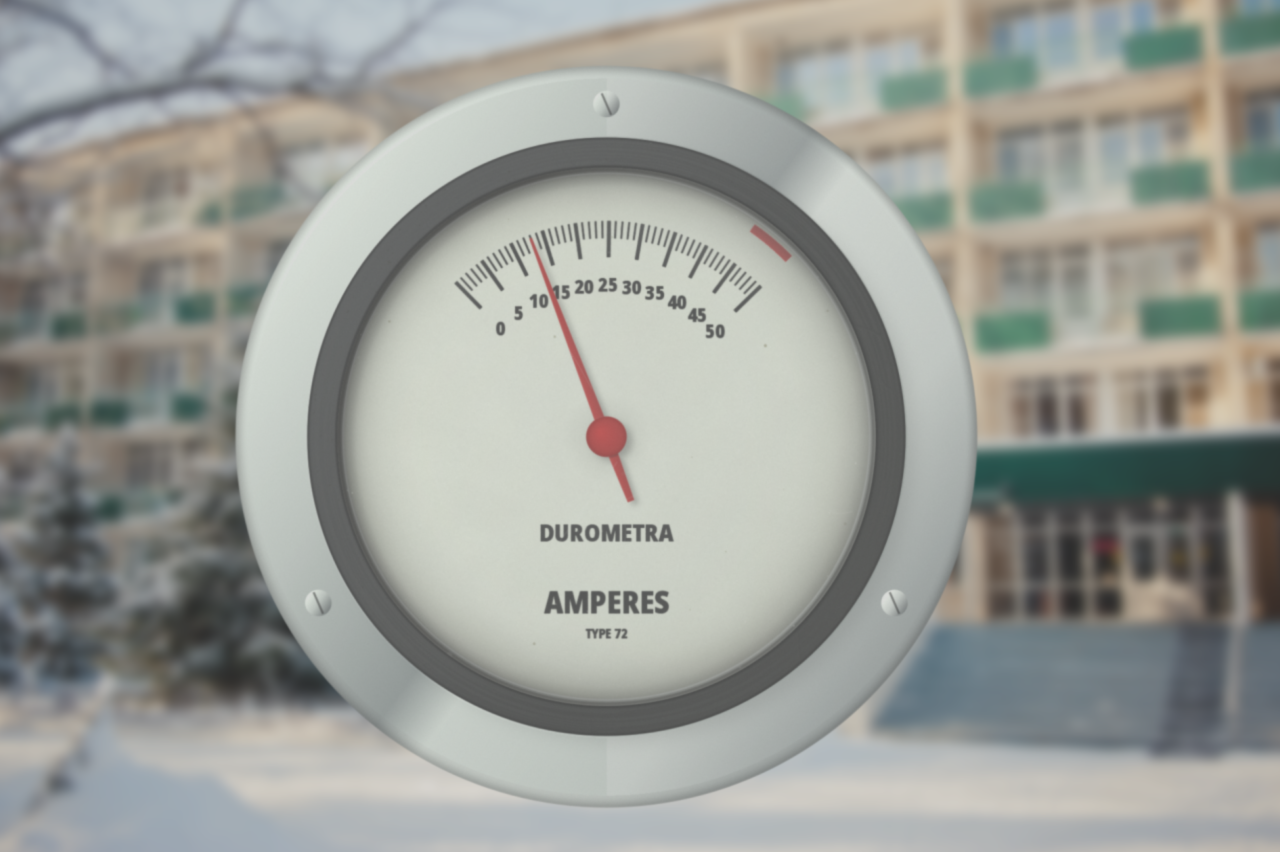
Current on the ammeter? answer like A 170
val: A 13
